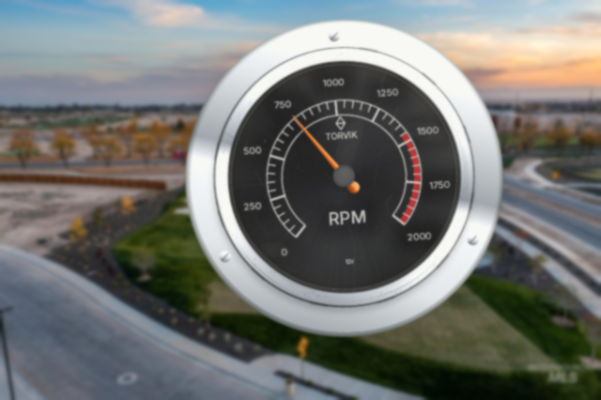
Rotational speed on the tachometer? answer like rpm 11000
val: rpm 750
